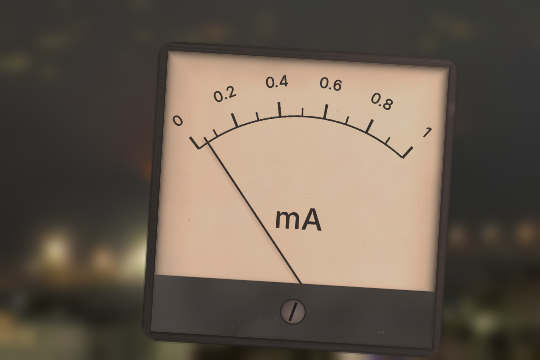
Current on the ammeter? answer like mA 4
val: mA 0.05
